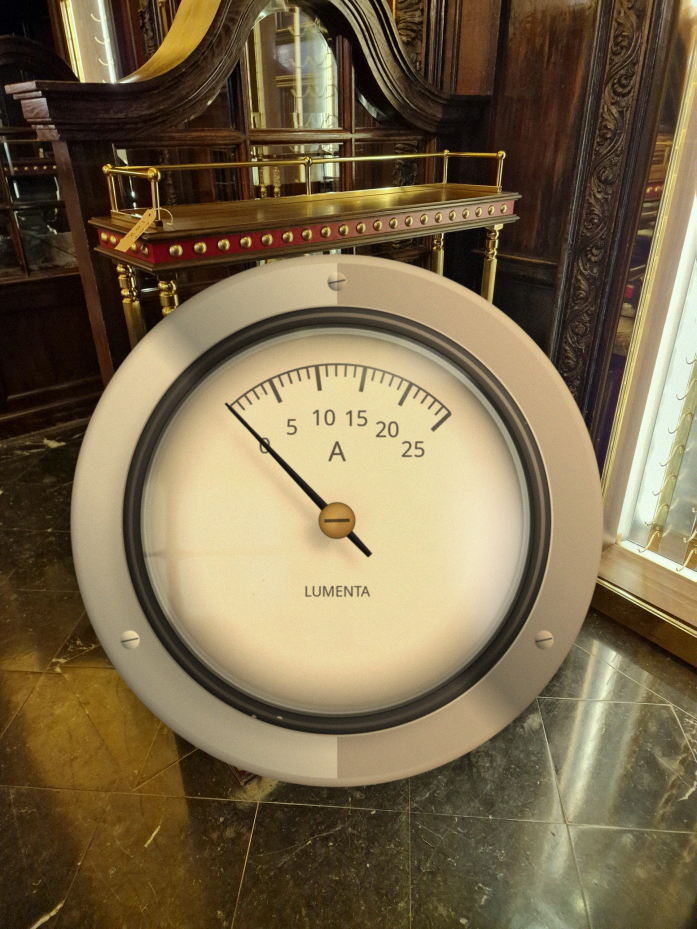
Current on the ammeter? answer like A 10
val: A 0
